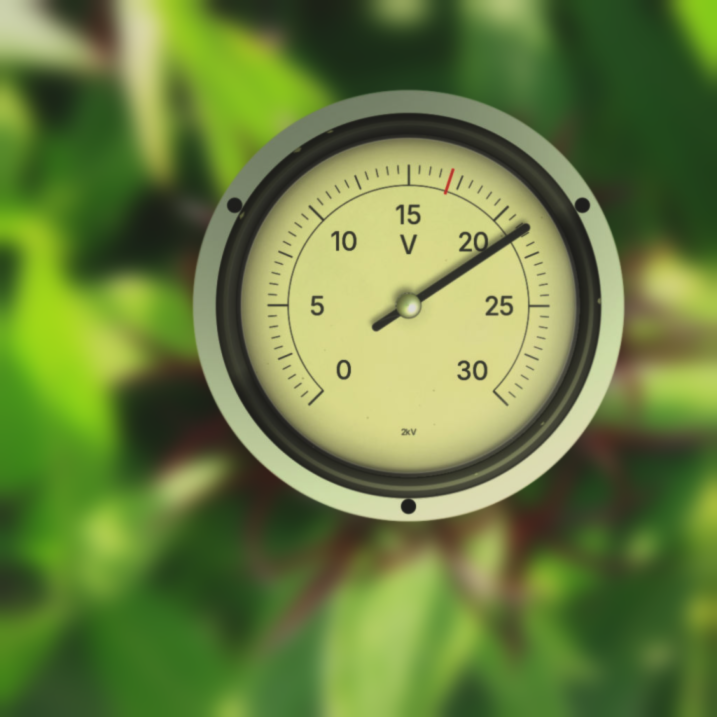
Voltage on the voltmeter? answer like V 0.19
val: V 21.25
